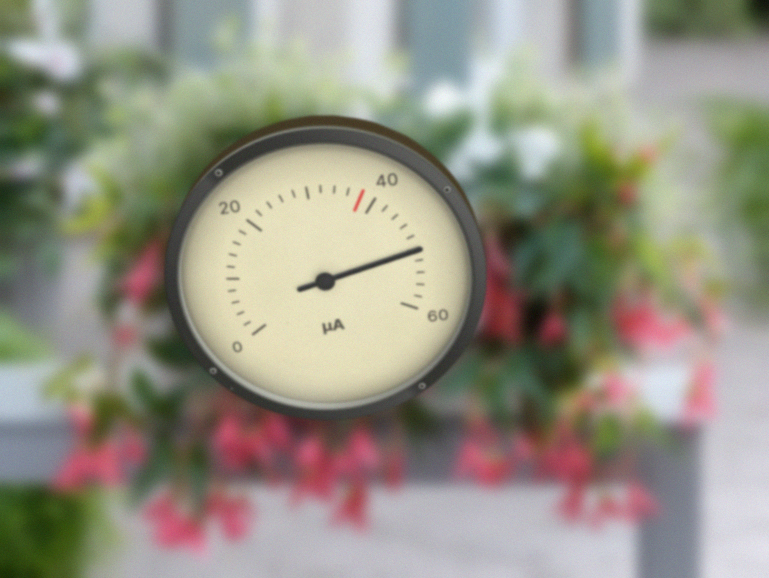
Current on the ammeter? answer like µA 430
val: µA 50
